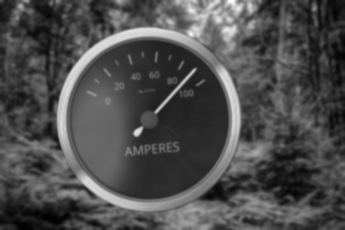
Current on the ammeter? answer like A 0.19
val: A 90
